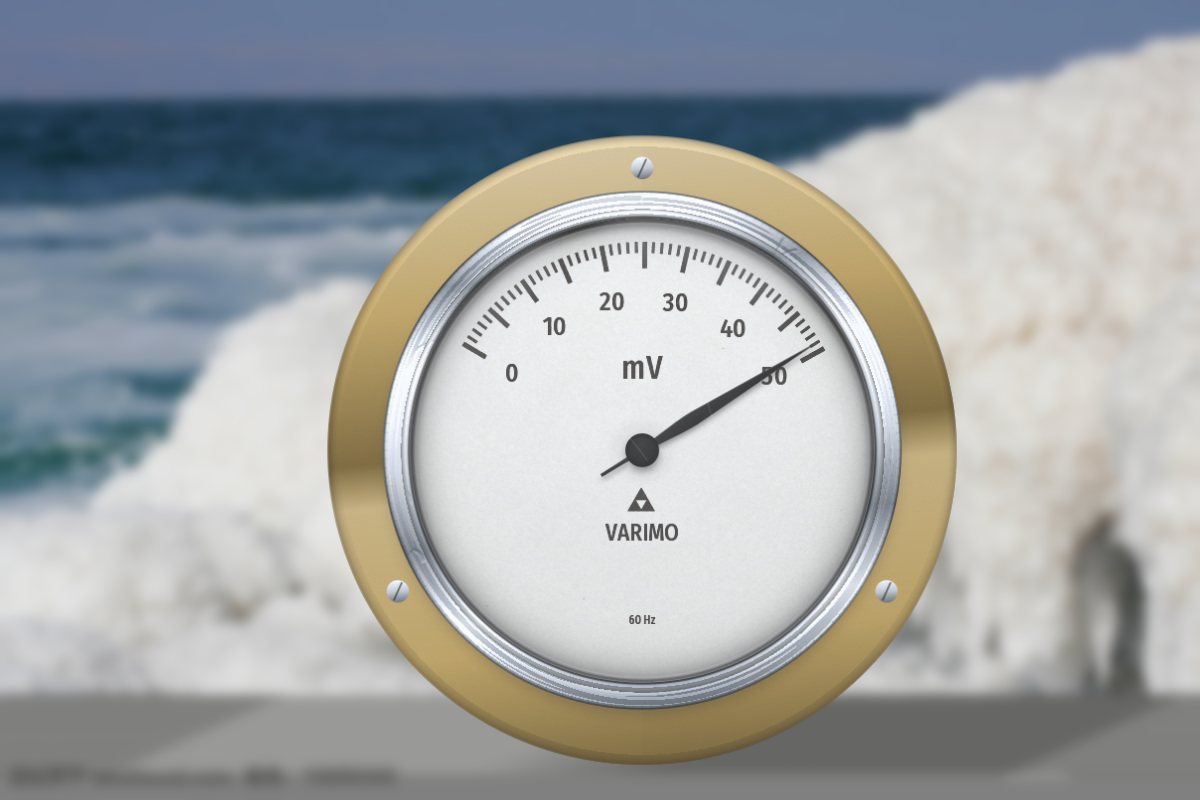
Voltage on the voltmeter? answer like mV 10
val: mV 49
